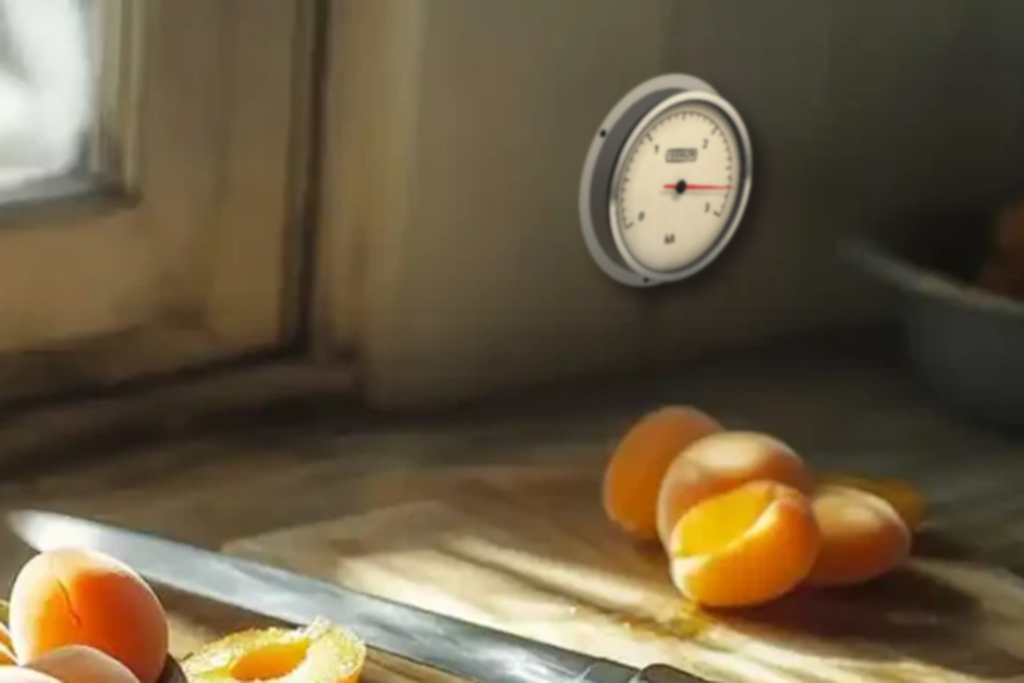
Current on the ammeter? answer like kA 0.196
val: kA 2.7
